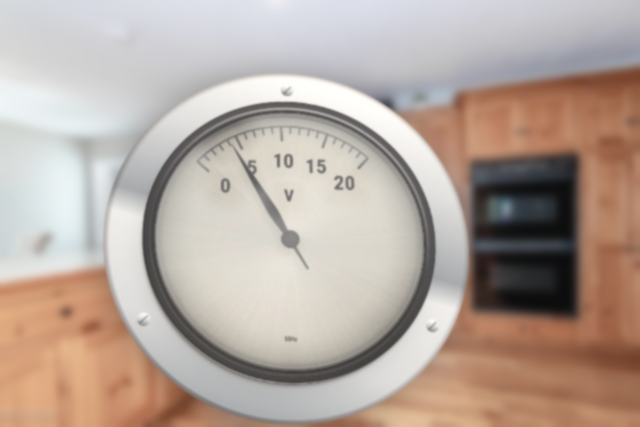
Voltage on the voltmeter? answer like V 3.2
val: V 4
